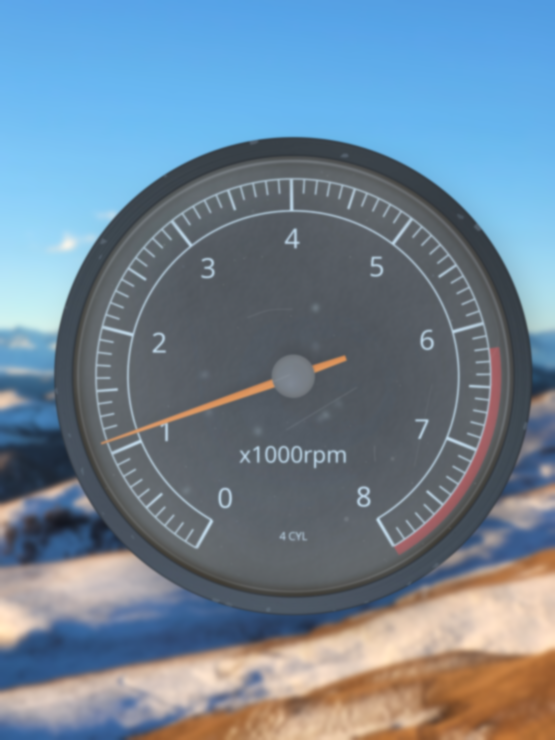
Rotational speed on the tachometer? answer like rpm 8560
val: rpm 1100
